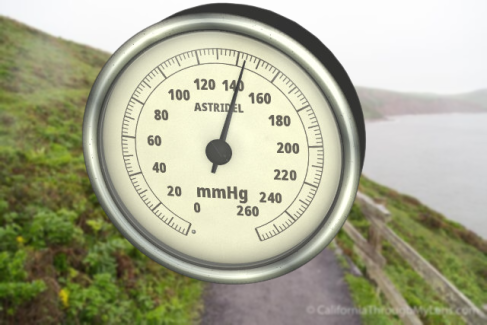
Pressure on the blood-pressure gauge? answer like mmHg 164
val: mmHg 144
